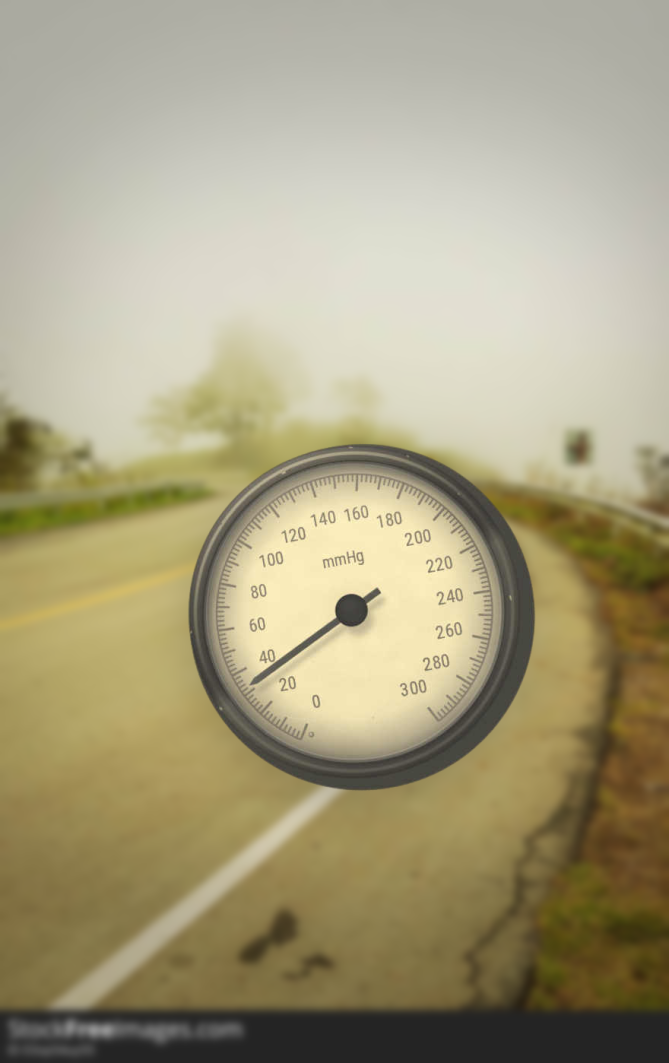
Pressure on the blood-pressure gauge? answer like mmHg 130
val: mmHg 32
